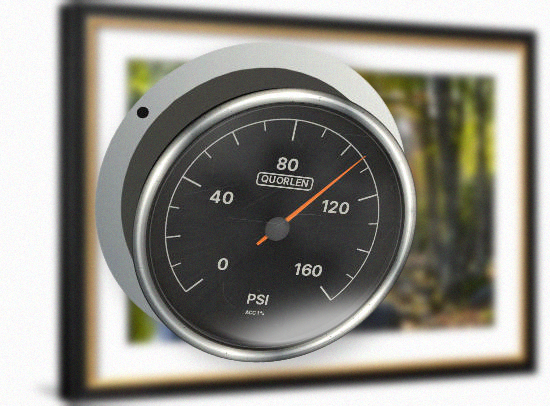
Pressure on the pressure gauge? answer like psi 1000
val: psi 105
